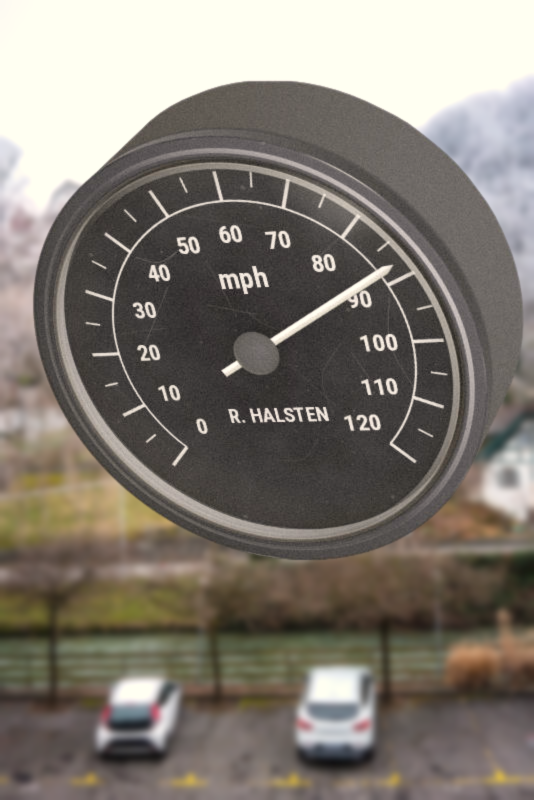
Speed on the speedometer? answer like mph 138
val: mph 87.5
